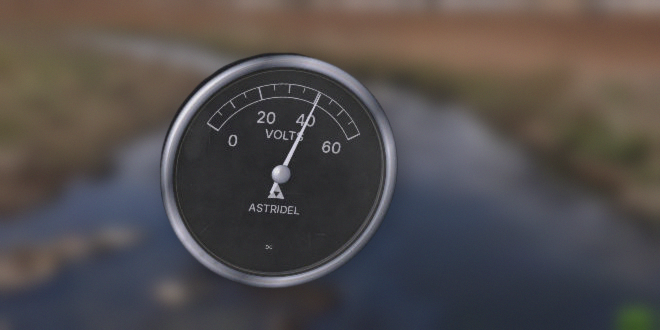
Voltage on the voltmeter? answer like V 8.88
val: V 40
